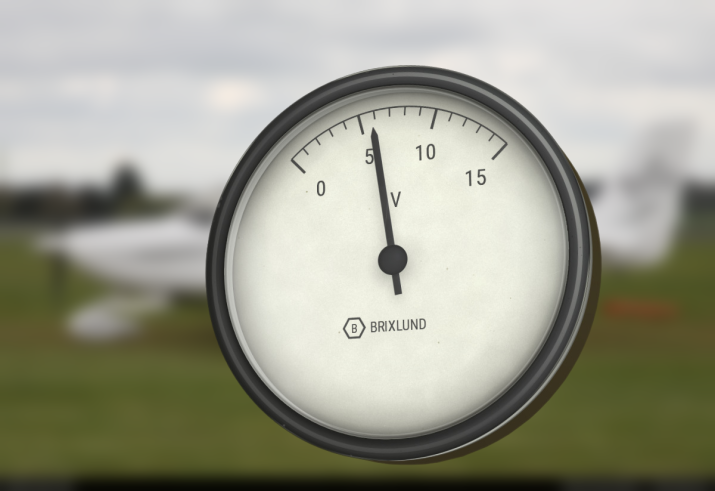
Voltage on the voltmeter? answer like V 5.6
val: V 6
